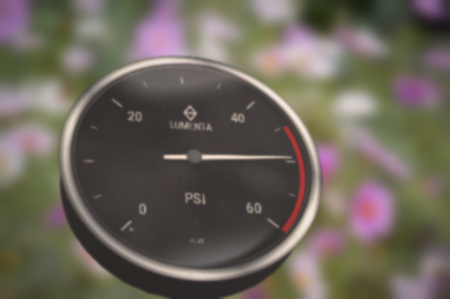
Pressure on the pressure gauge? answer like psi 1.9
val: psi 50
